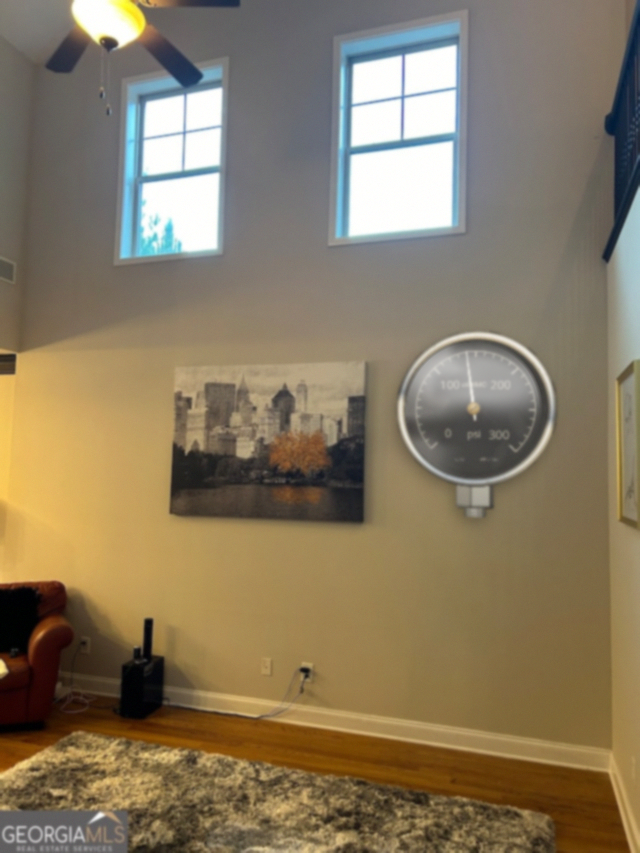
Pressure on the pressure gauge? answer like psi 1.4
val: psi 140
